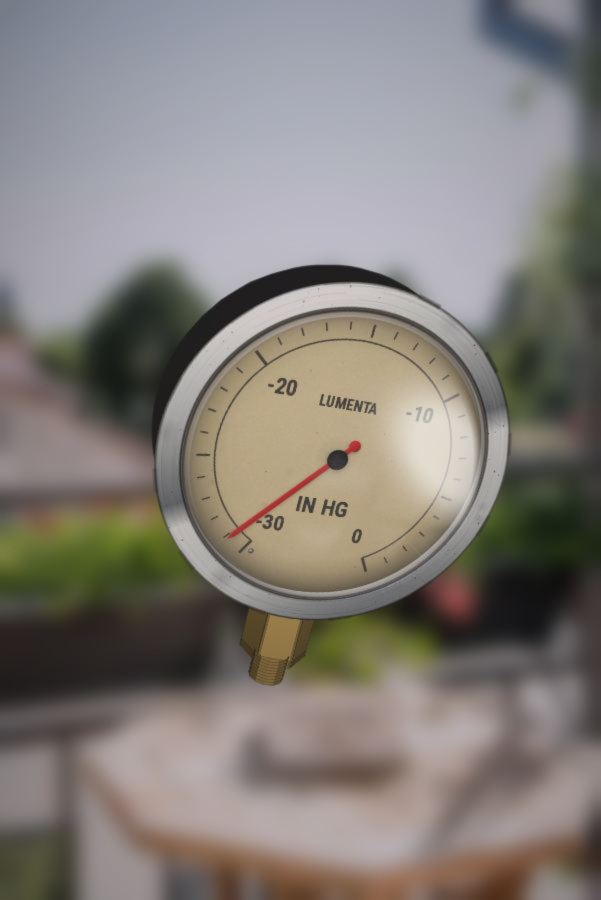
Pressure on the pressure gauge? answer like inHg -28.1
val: inHg -29
